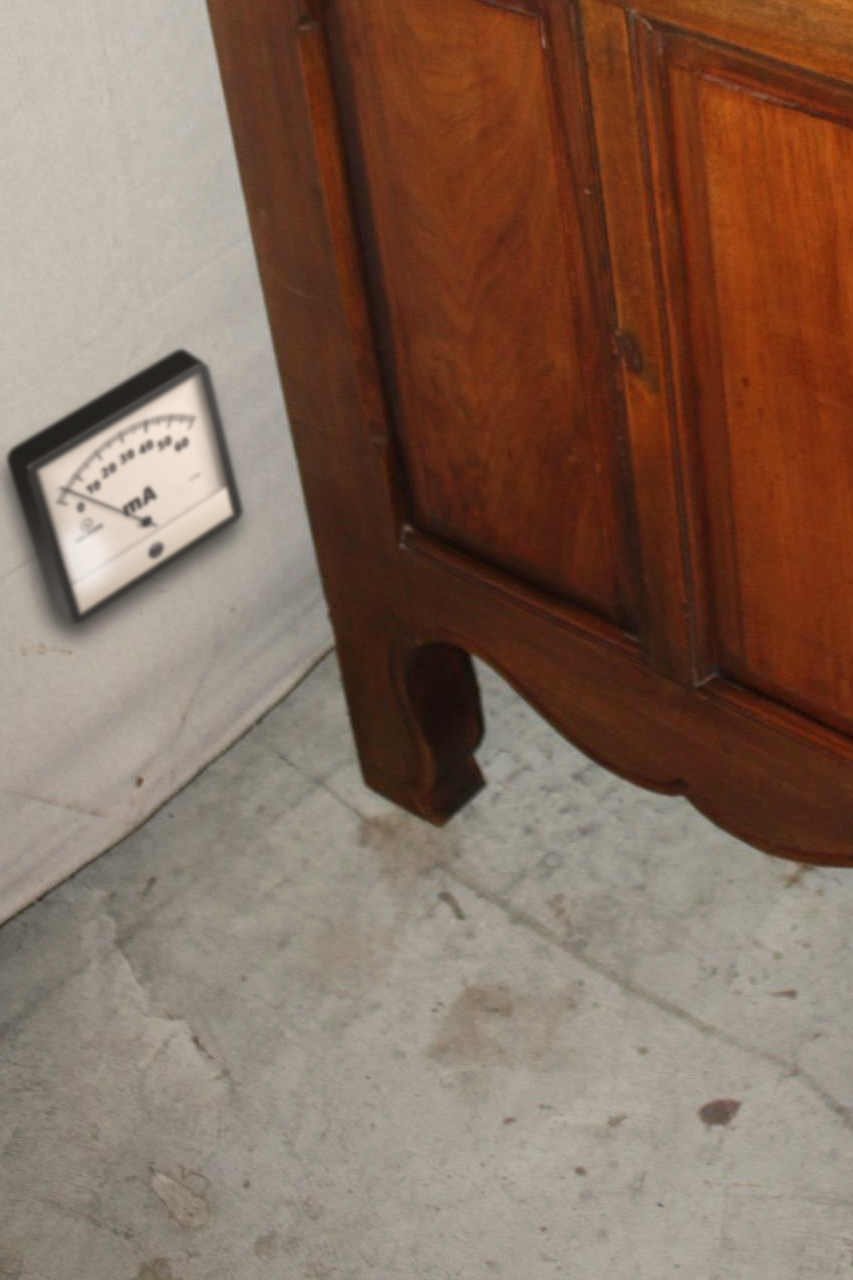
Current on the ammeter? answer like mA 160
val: mA 5
